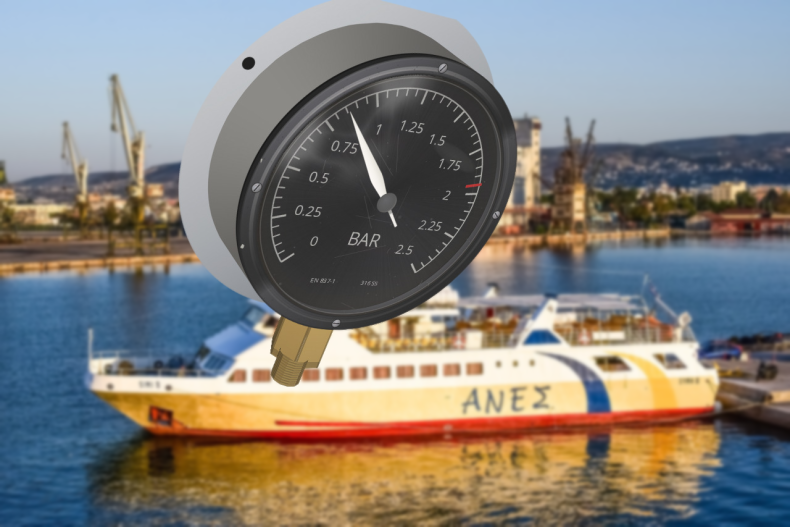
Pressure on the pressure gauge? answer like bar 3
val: bar 0.85
